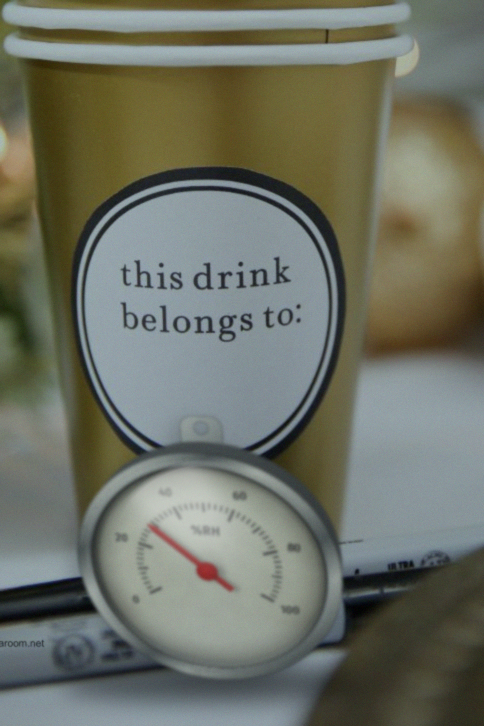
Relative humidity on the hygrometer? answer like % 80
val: % 30
